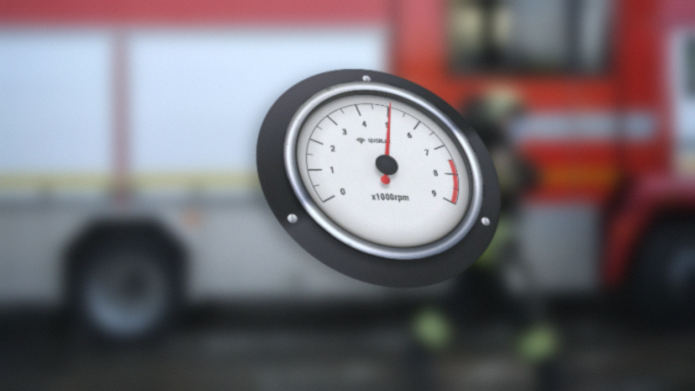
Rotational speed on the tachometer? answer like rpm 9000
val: rpm 5000
